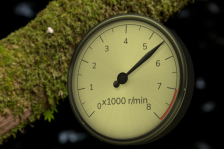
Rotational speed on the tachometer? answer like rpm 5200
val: rpm 5500
